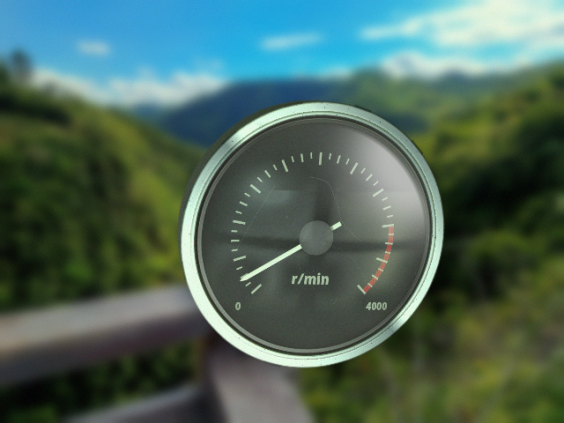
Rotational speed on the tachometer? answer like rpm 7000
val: rpm 200
